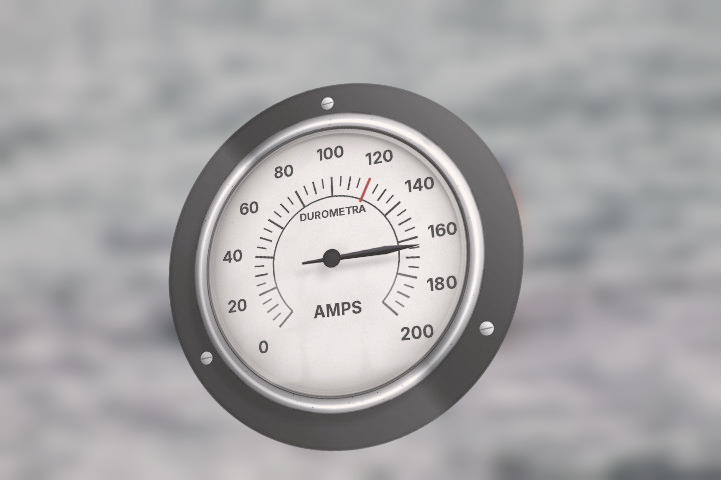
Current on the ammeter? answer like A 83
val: A 165
